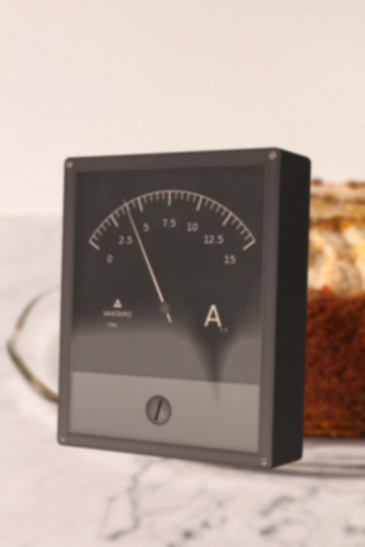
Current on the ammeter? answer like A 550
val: A 4
